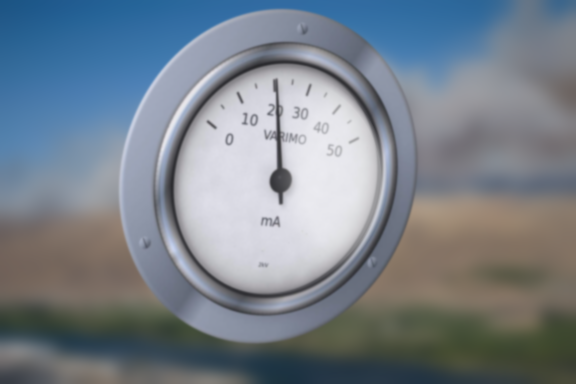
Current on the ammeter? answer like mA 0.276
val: mA 20
